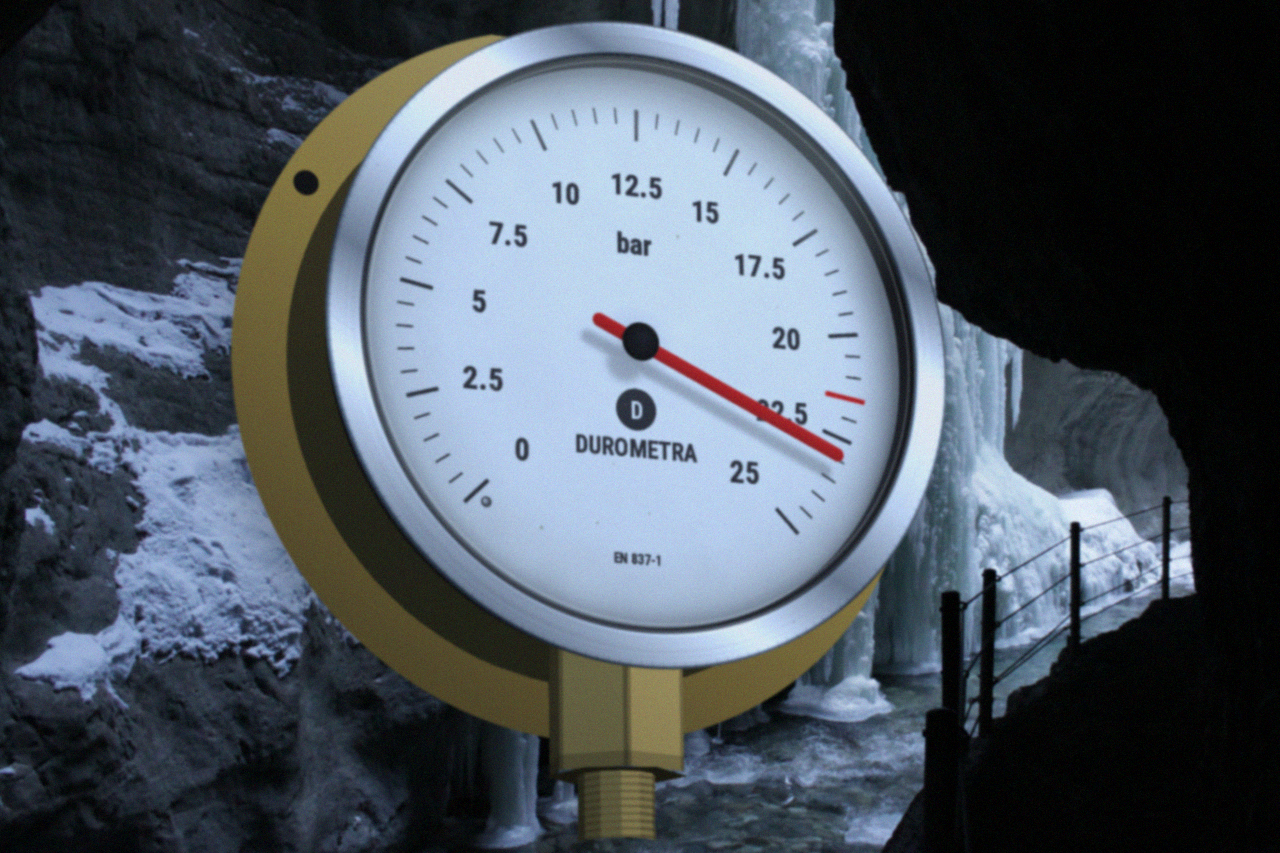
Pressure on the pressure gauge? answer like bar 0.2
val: bar 23
